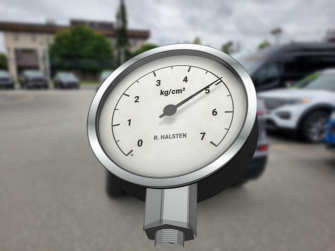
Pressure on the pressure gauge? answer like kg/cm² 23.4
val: kg/cm² 5
